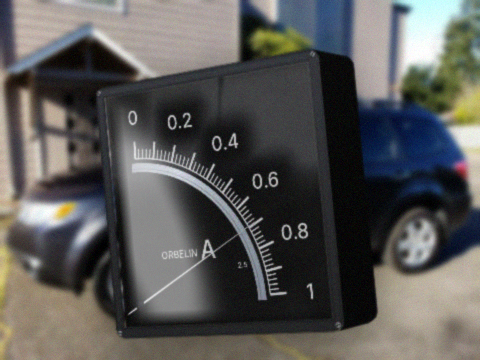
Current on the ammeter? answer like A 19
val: A 0.7
